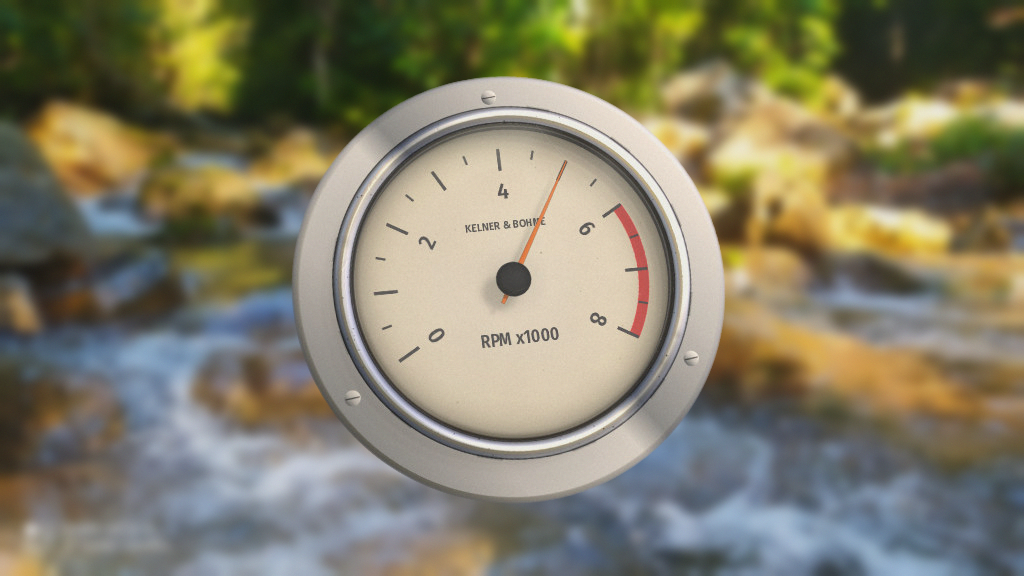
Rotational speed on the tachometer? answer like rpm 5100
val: rpm 5000
